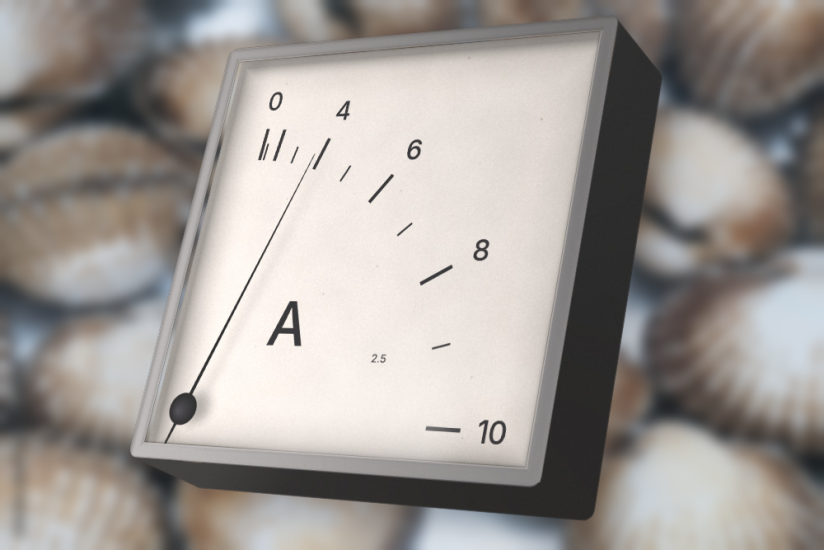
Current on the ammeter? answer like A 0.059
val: A 4
